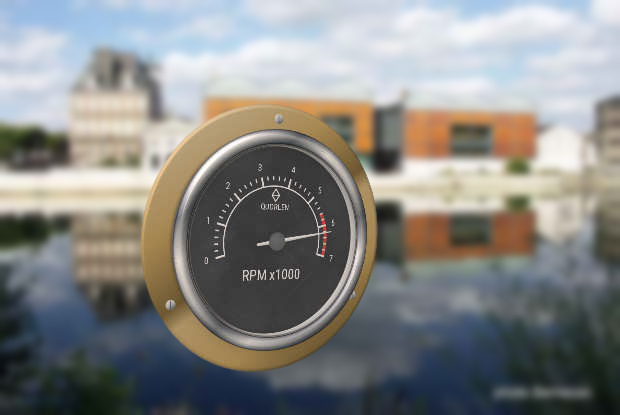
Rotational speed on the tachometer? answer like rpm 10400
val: rpm 6200
